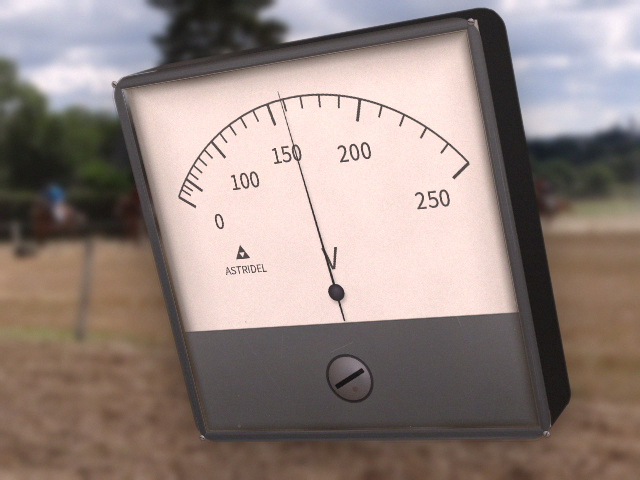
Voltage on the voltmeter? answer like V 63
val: V 160
